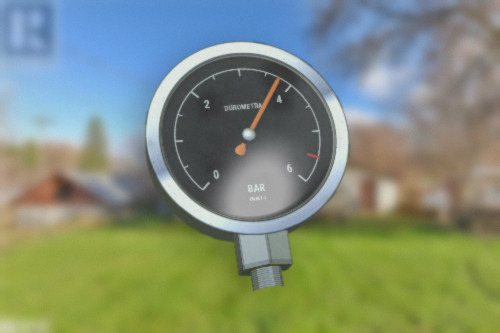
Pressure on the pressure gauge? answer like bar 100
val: bar 3.75
